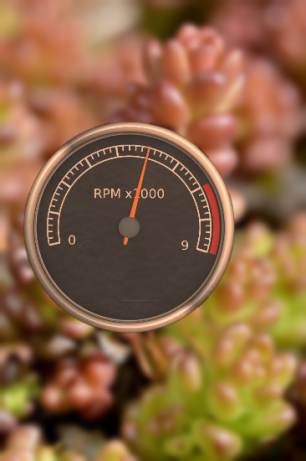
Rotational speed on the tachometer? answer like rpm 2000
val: rpm 5000
